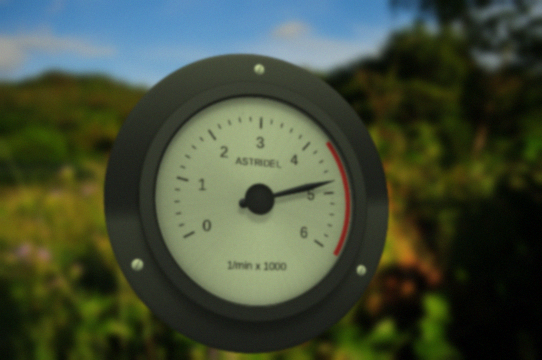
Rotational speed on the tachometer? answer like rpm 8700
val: rpm 4800
